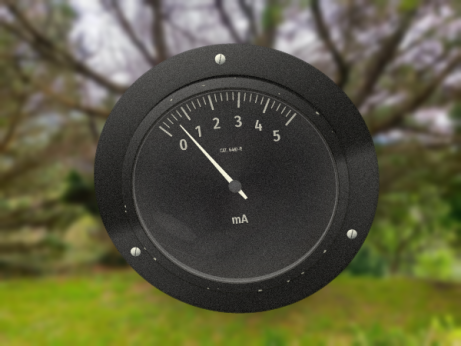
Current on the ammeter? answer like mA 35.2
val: mA 0.6
